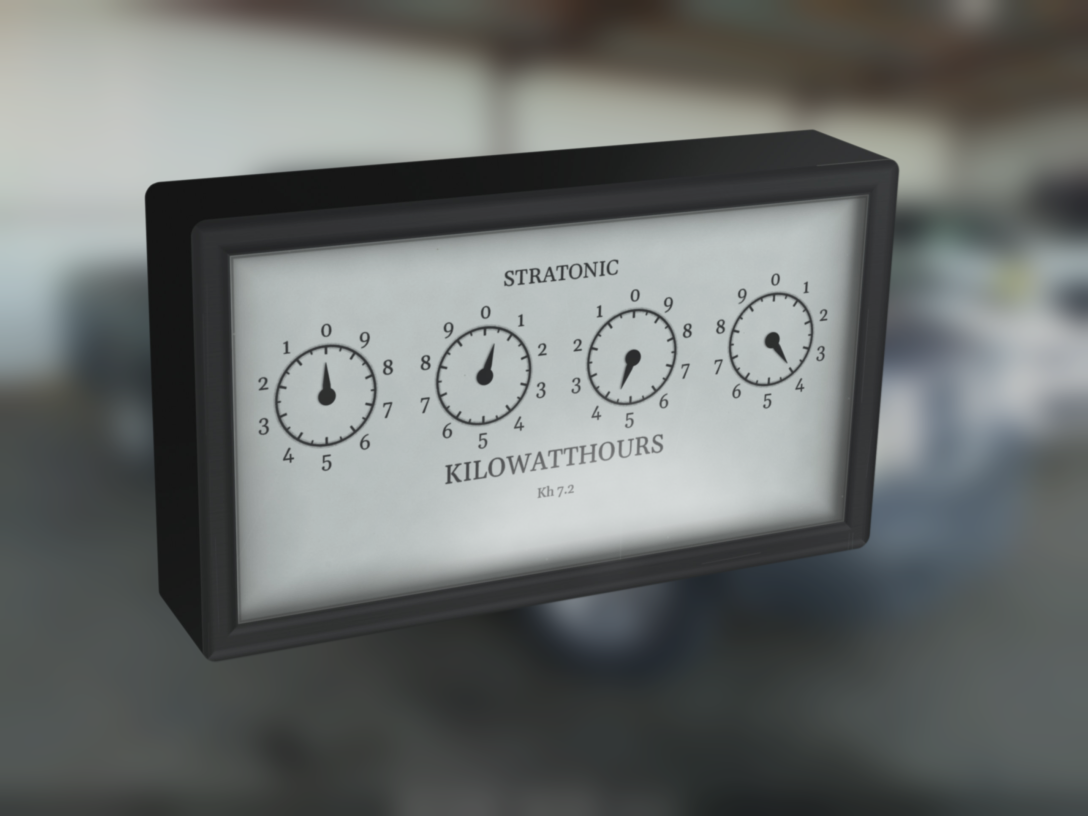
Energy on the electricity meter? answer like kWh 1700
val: kWh 44
